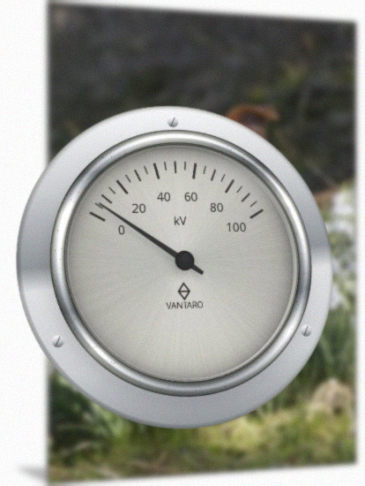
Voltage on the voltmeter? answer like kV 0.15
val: kV 5
